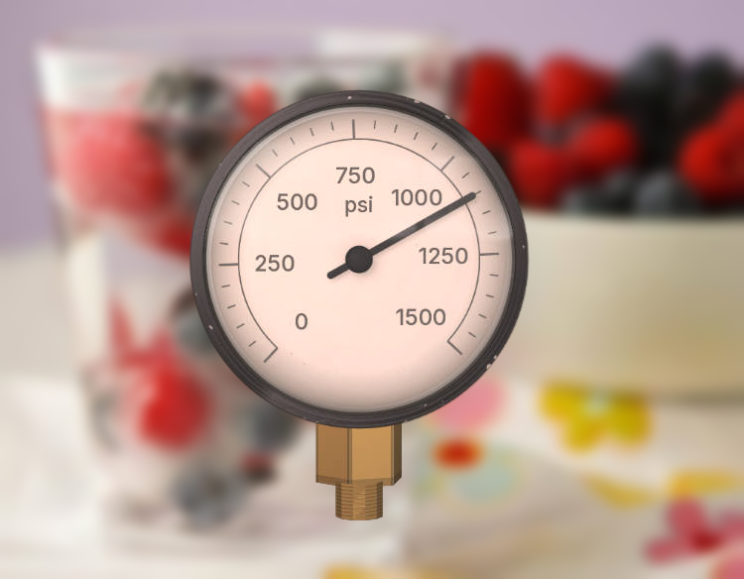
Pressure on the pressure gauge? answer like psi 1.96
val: psi 1100
